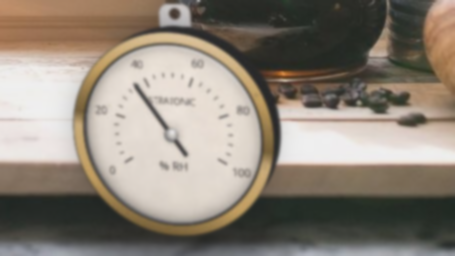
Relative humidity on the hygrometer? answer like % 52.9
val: % 36
